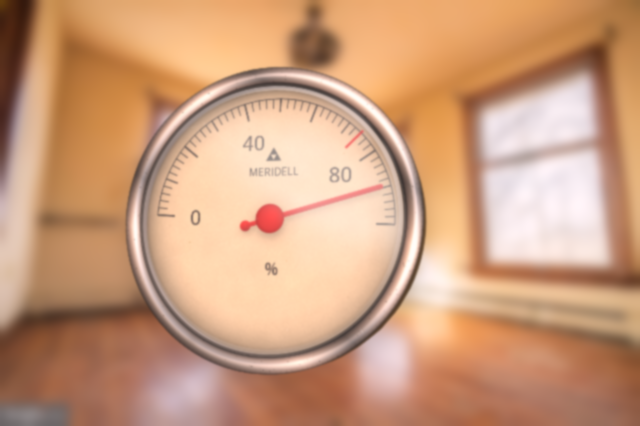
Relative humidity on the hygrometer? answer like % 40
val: % 90
